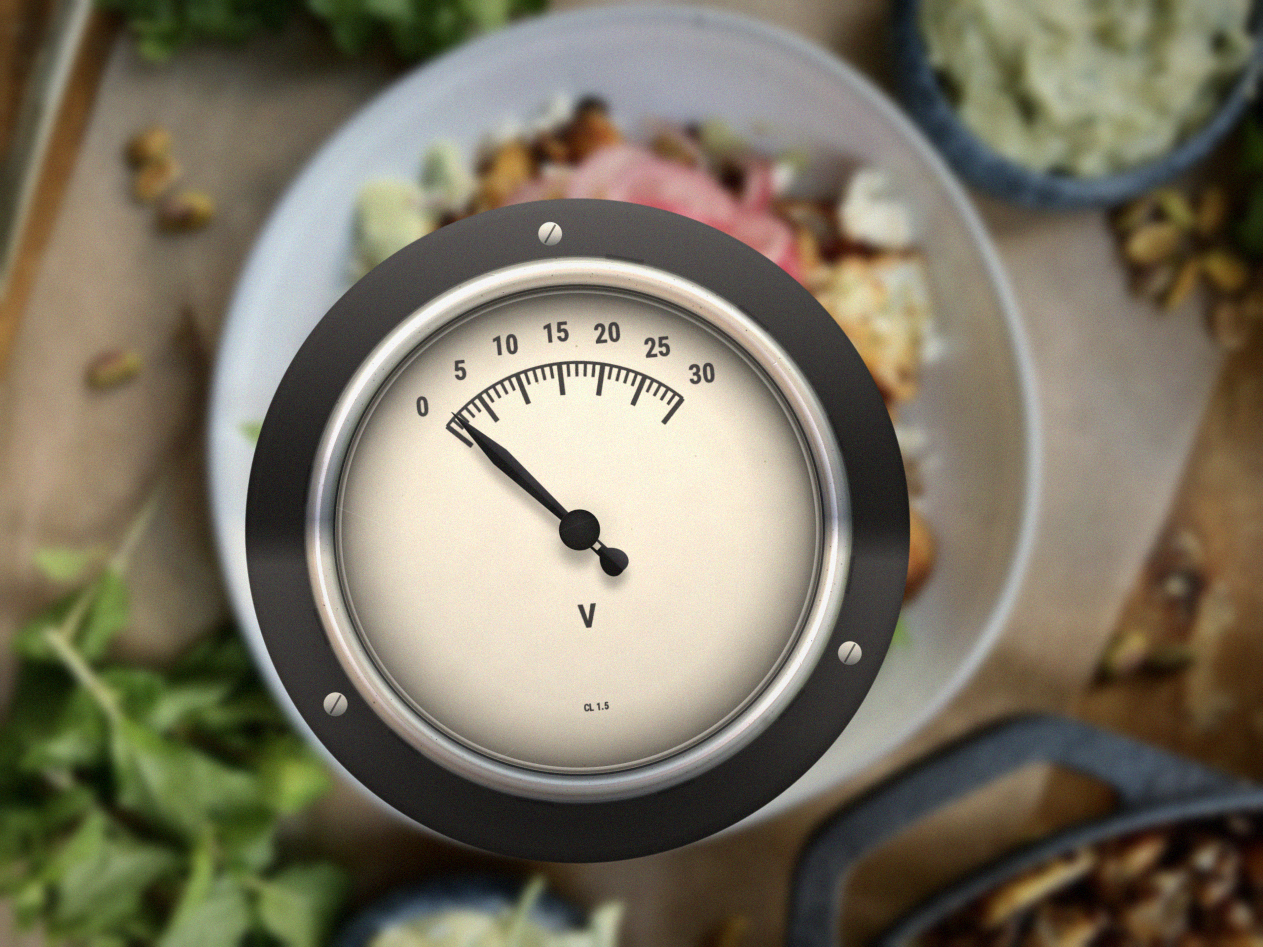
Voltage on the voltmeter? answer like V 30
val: V 1.5
